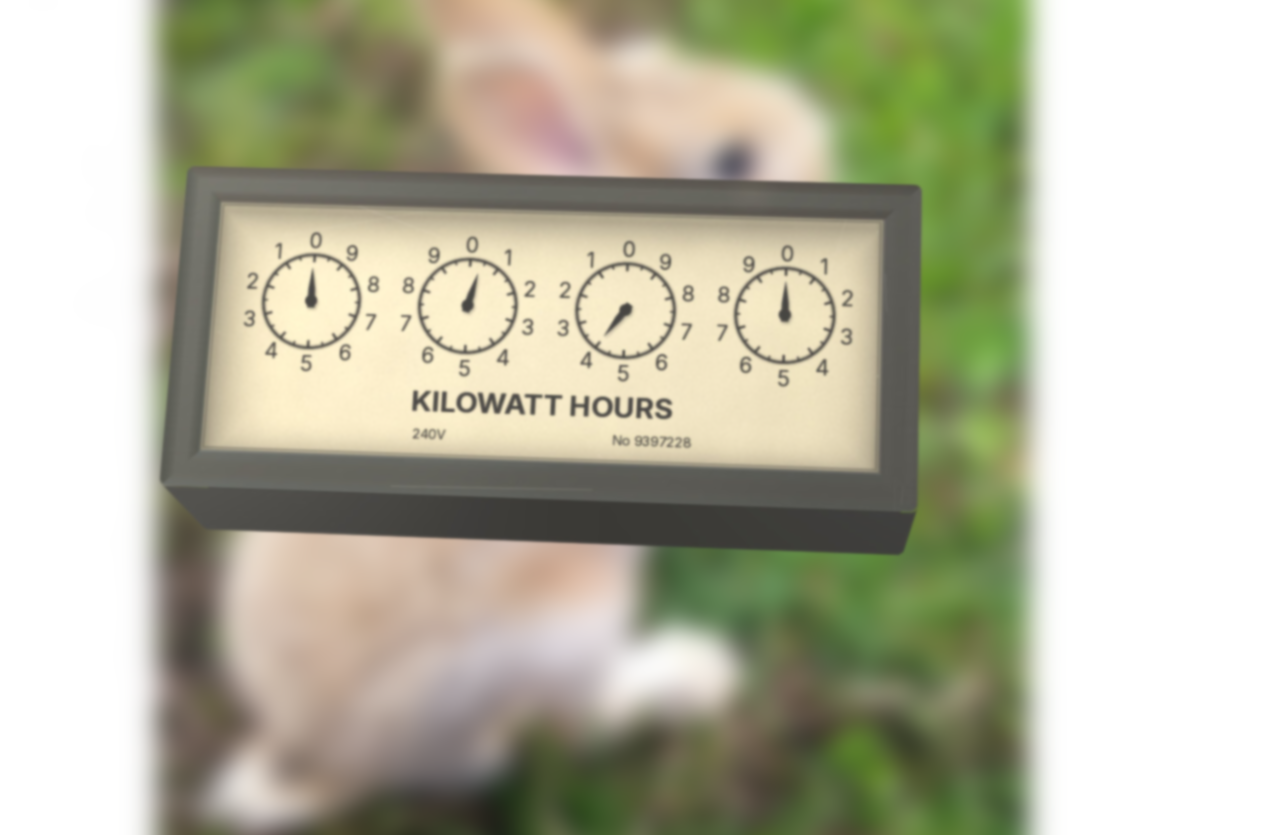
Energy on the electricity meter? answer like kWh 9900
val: kWh 40
